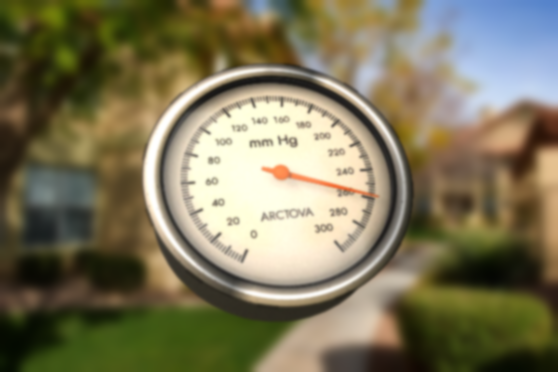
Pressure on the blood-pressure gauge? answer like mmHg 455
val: mmHg 260
